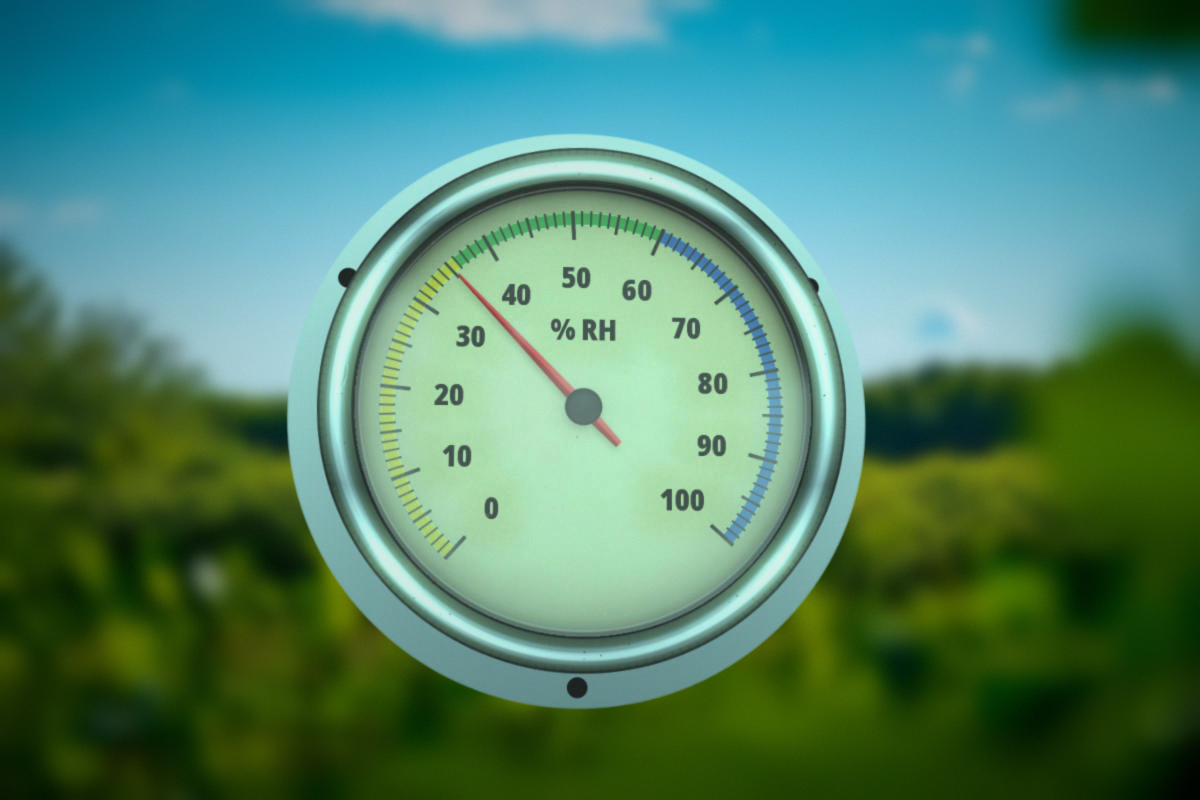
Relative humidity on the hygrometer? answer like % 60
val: % 35
